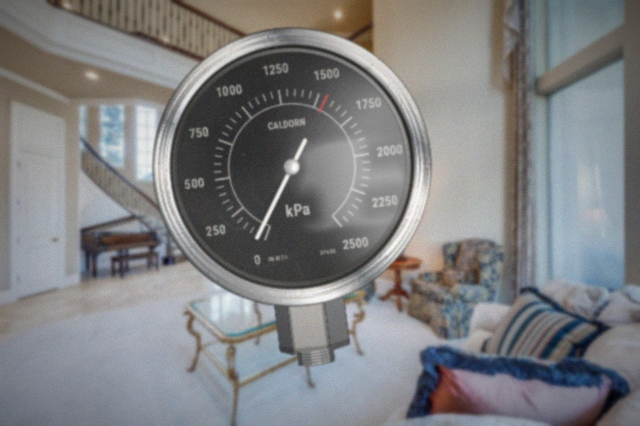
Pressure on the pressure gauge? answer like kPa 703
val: kPa 50
